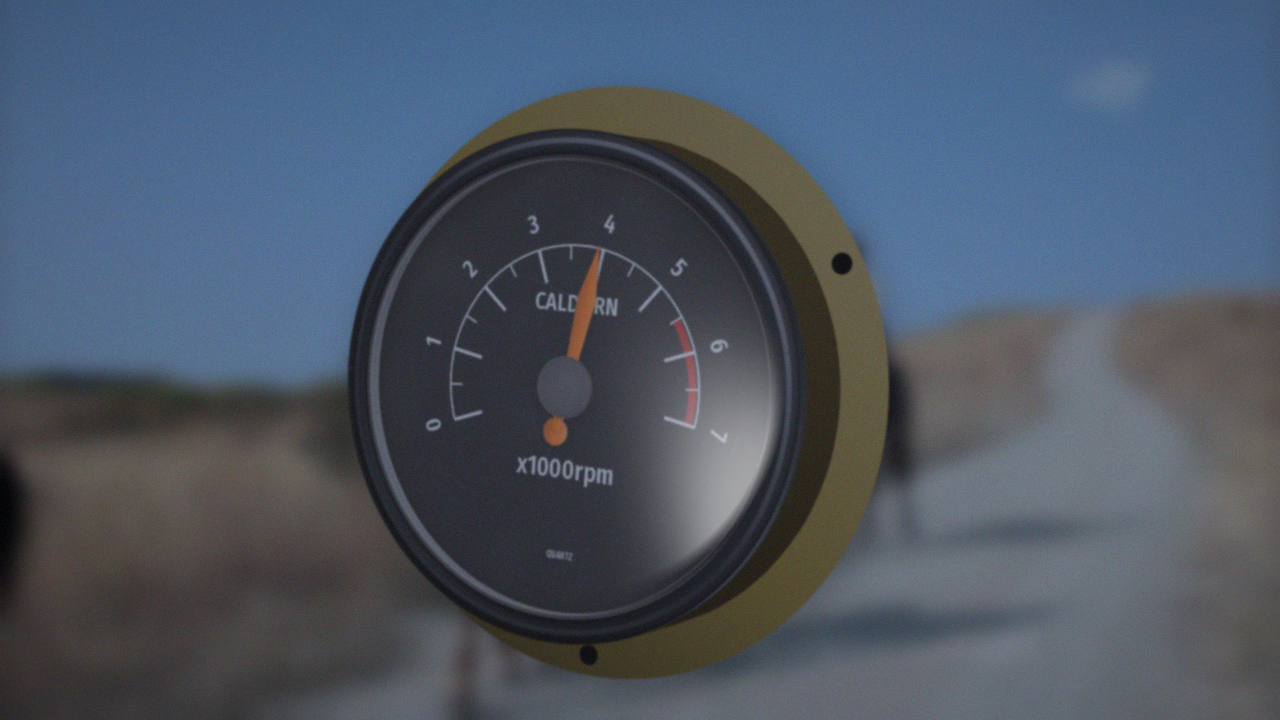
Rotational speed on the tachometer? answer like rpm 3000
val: rpm 4000
